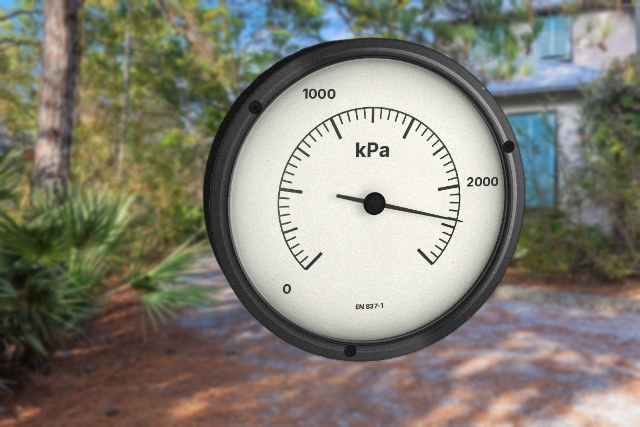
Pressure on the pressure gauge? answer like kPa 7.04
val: kPa 2200
